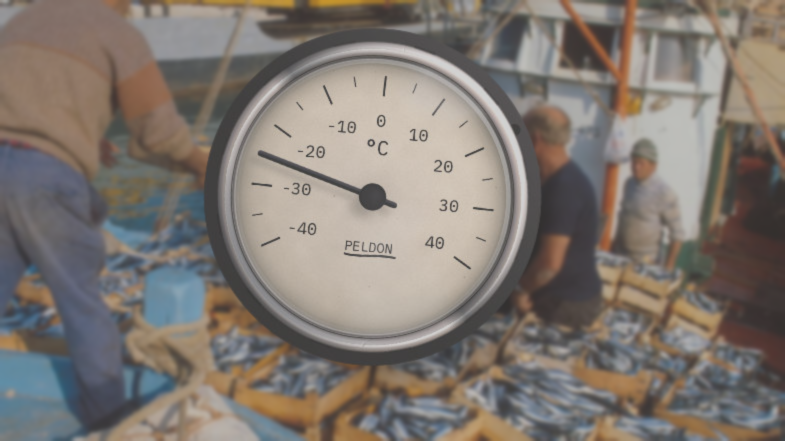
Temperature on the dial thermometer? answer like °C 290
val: °C -25
